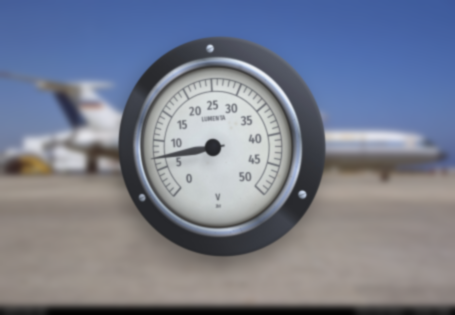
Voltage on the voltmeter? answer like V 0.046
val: V 7
